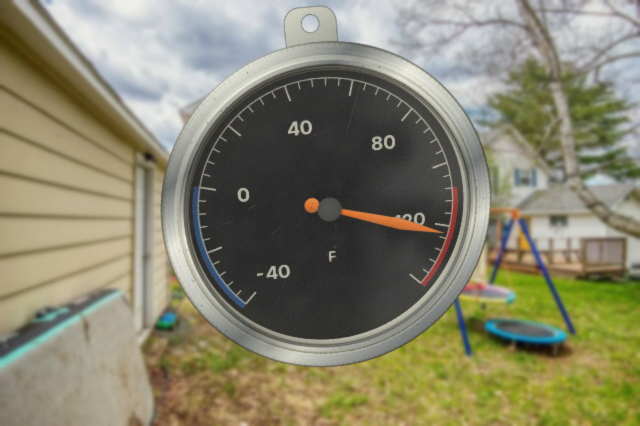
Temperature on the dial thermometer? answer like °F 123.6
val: °F 122
